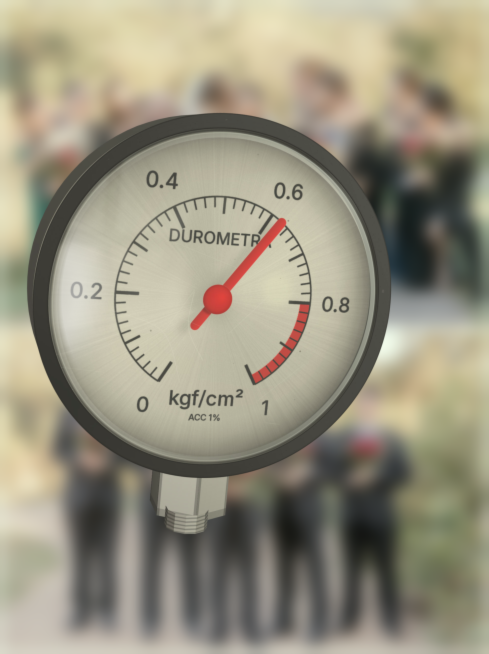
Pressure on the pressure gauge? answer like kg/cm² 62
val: kg/cm² 0.62
